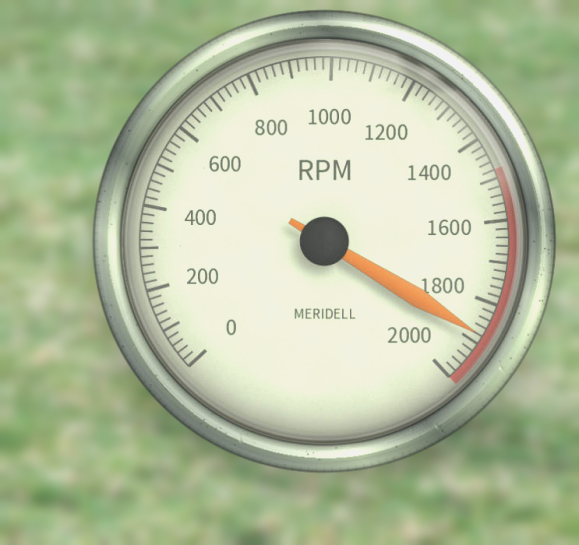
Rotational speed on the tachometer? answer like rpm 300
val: rpm 1880
